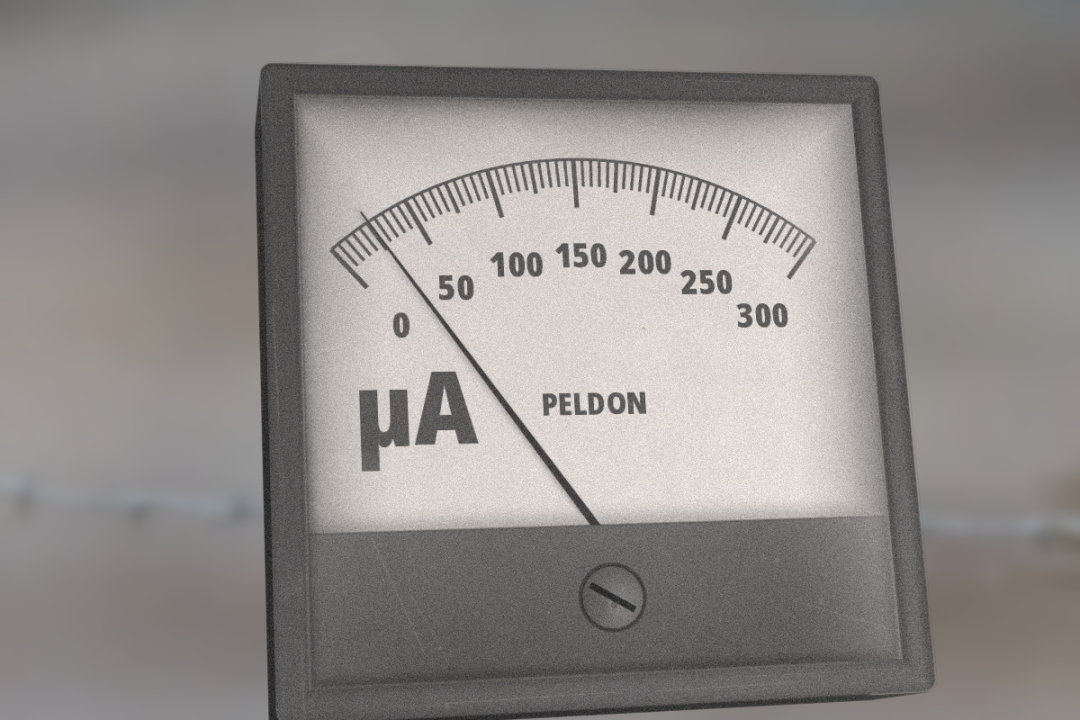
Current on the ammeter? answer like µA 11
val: µA 25
